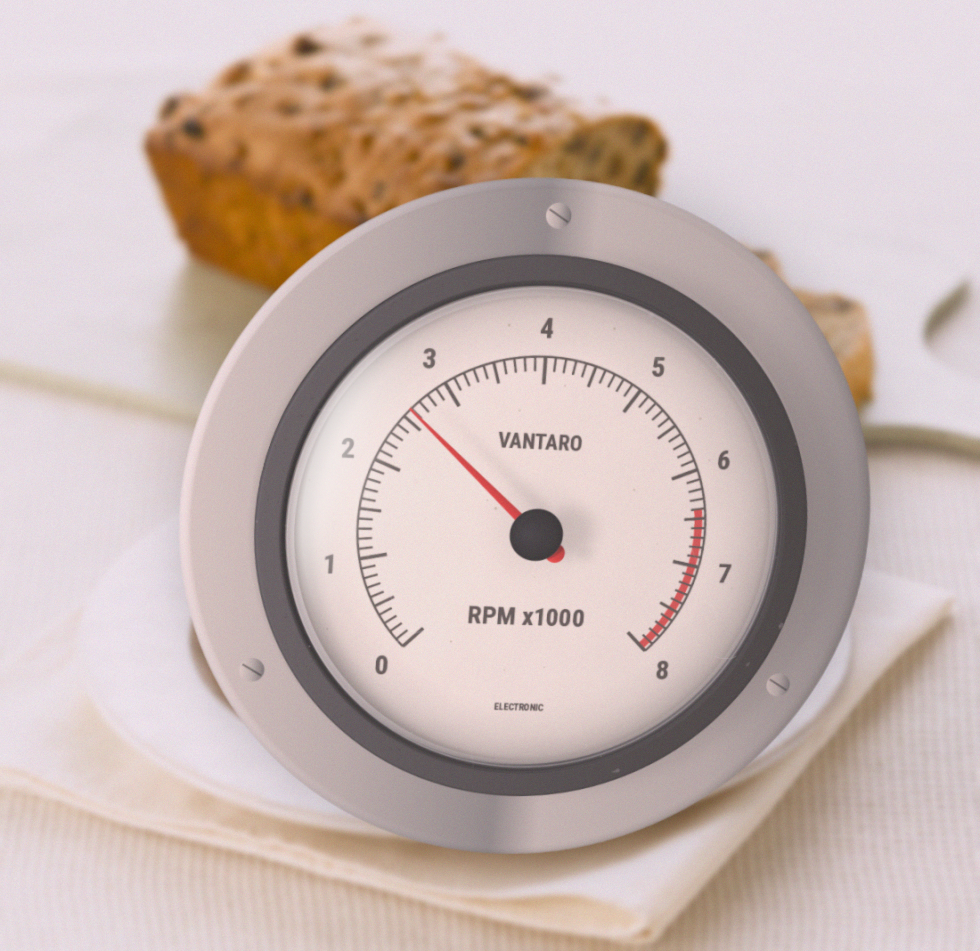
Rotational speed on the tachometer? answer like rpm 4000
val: rpm 2600
